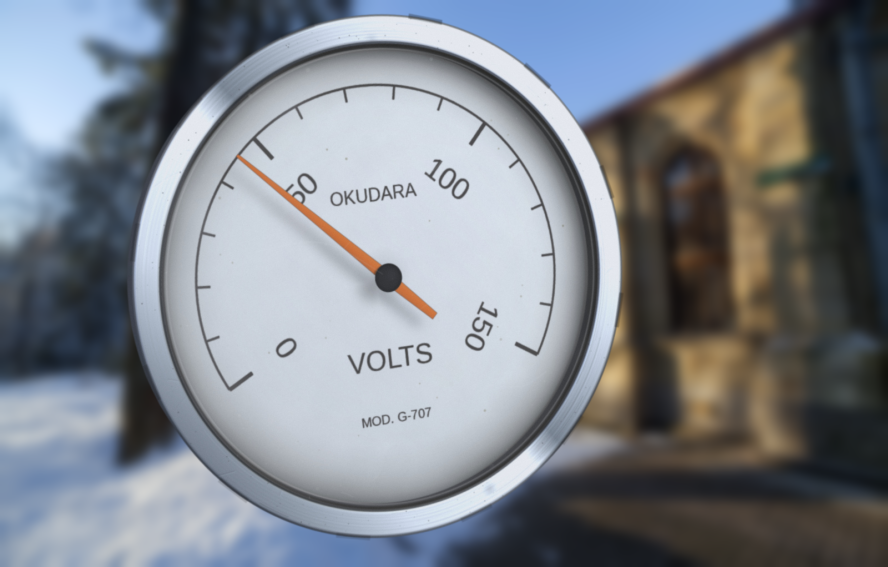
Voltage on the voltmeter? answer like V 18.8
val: V 45
